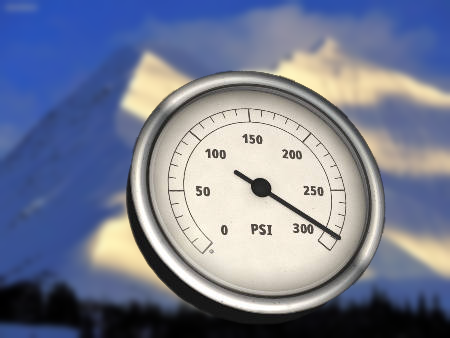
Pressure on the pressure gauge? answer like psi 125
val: psi 290
